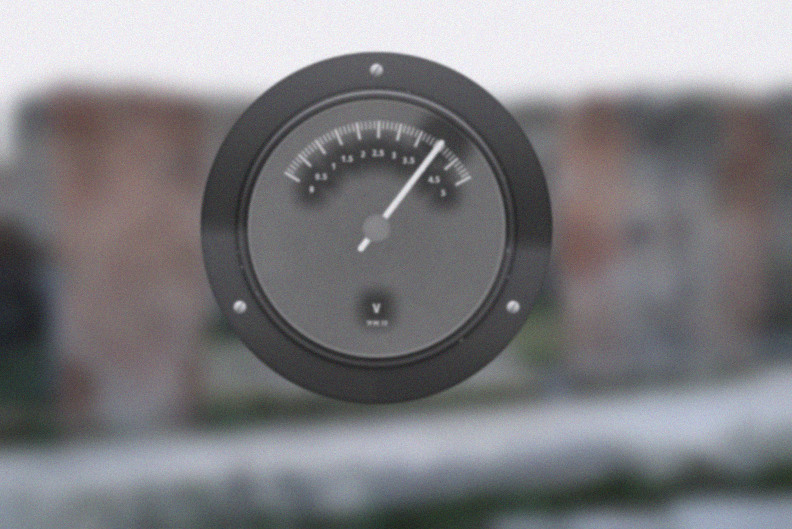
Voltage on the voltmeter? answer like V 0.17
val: V 4
